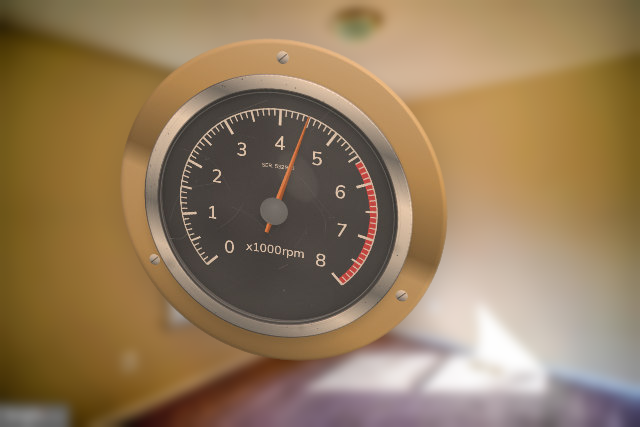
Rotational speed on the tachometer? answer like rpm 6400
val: rpm 4500
